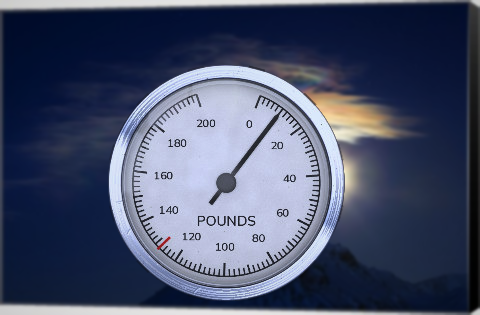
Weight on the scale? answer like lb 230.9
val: lb 10
